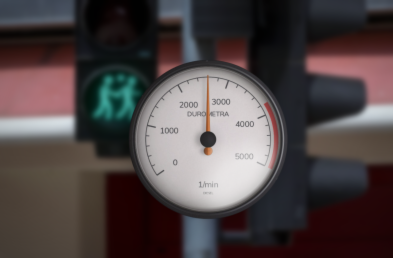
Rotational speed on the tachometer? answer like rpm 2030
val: rpm 2600
